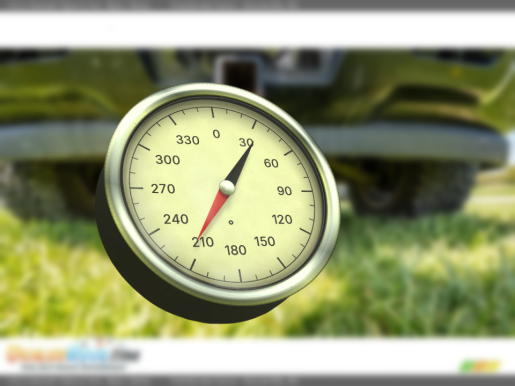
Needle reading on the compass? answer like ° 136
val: ° 215
